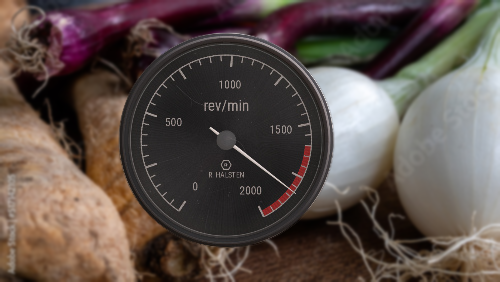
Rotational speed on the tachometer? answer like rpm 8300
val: rpm 1825
